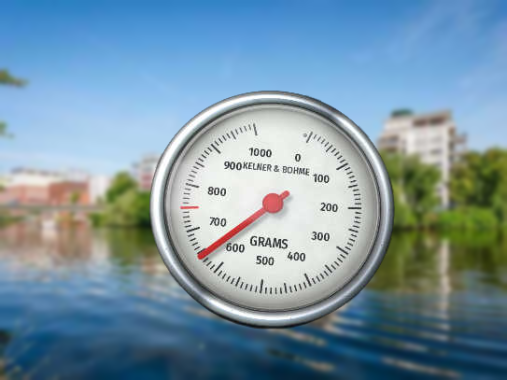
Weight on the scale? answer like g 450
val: g 640
